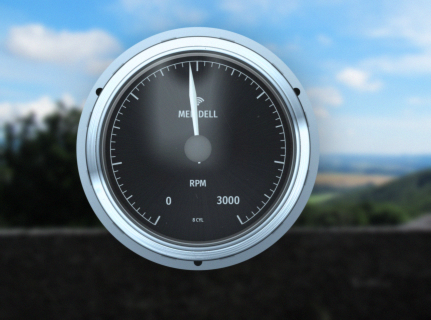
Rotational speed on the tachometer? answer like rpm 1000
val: rpm 1450
